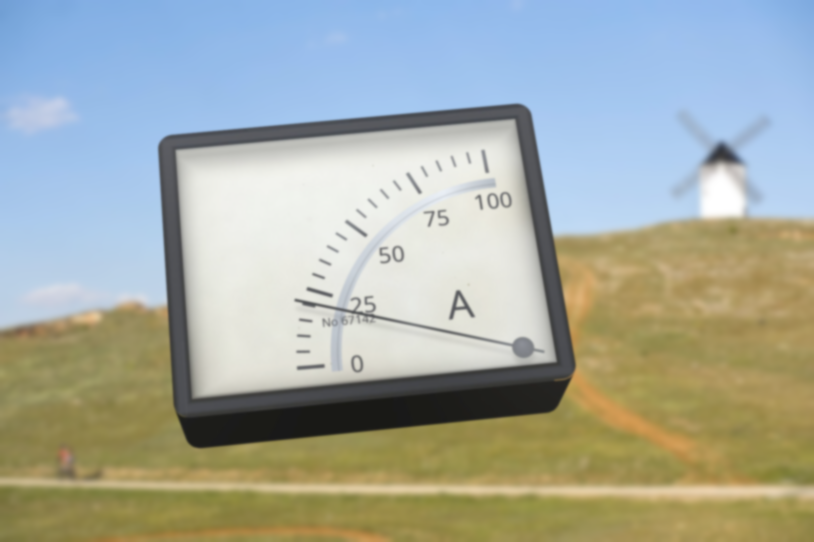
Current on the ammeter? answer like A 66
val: A 20
